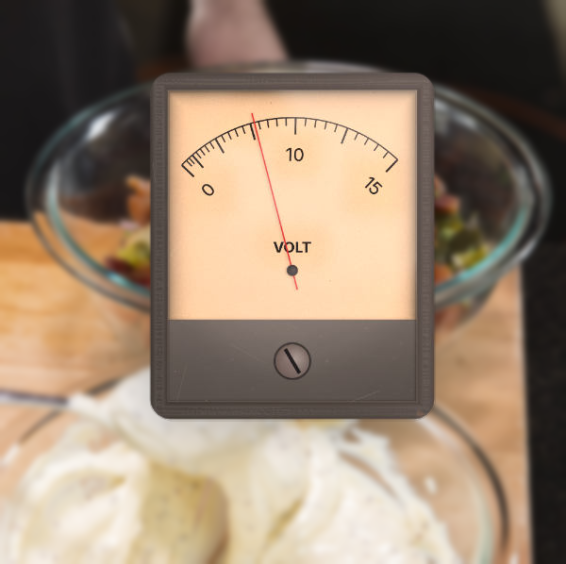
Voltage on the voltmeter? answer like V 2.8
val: V 7.75
